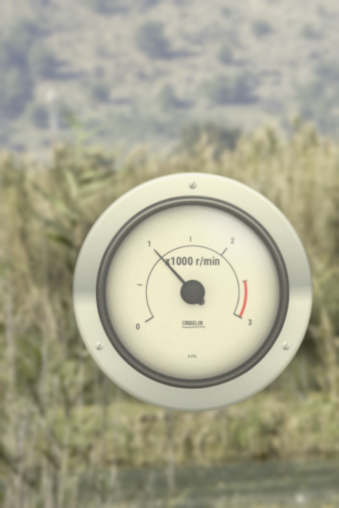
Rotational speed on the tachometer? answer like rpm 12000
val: rpm 1000
